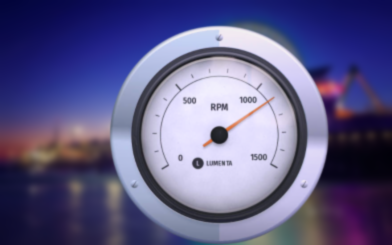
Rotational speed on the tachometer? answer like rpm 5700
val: rpm 1100
